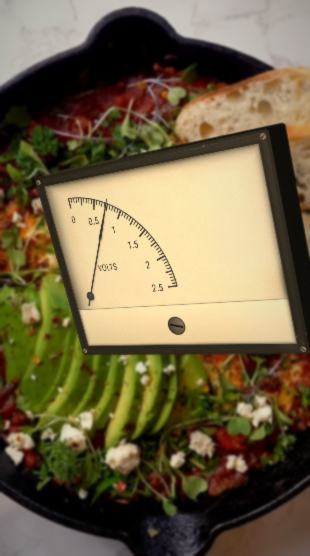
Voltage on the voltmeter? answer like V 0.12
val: V 0.75
